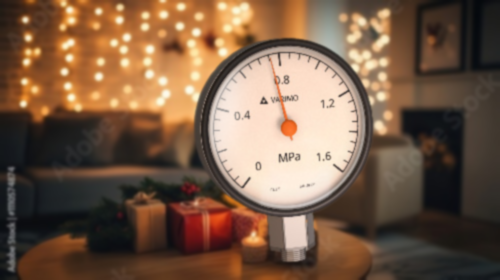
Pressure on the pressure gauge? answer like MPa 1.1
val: MPa 0.75
